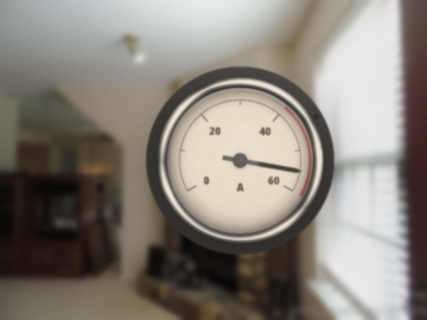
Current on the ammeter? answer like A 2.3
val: A 55
